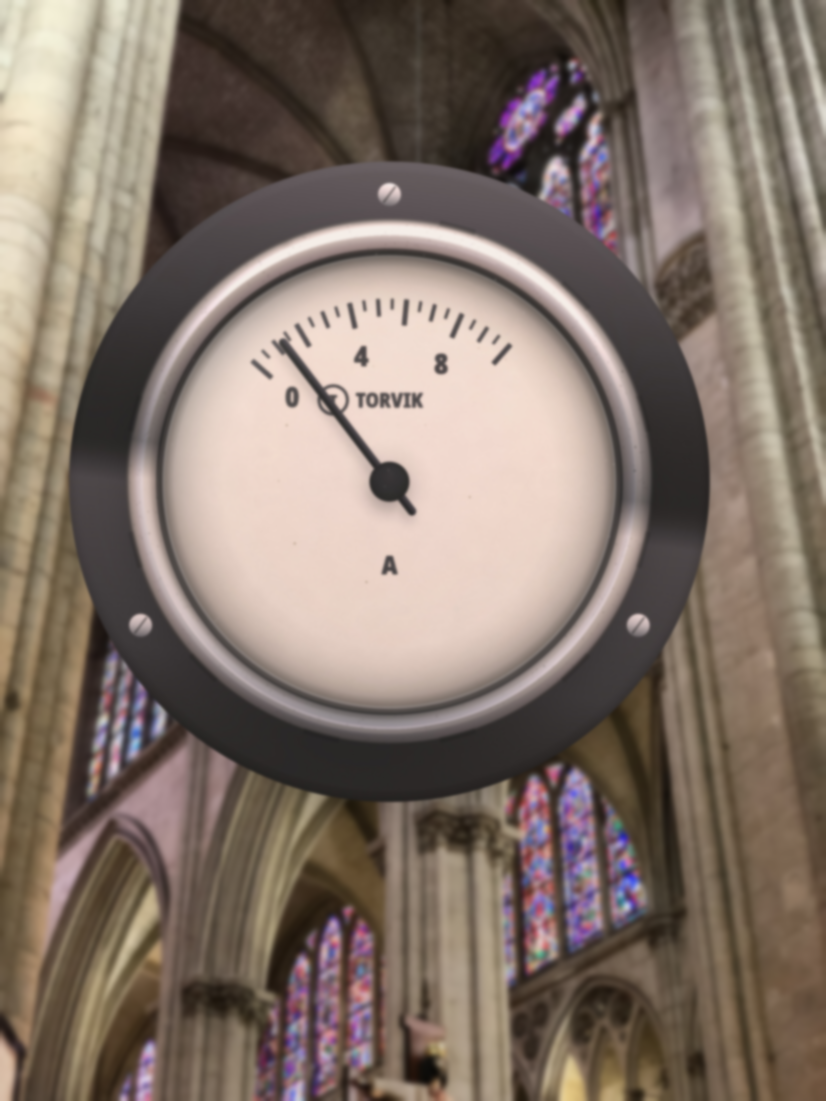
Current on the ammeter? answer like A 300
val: A 1.25
